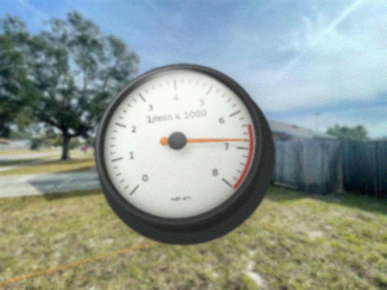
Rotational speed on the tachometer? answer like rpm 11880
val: rpm 6800
